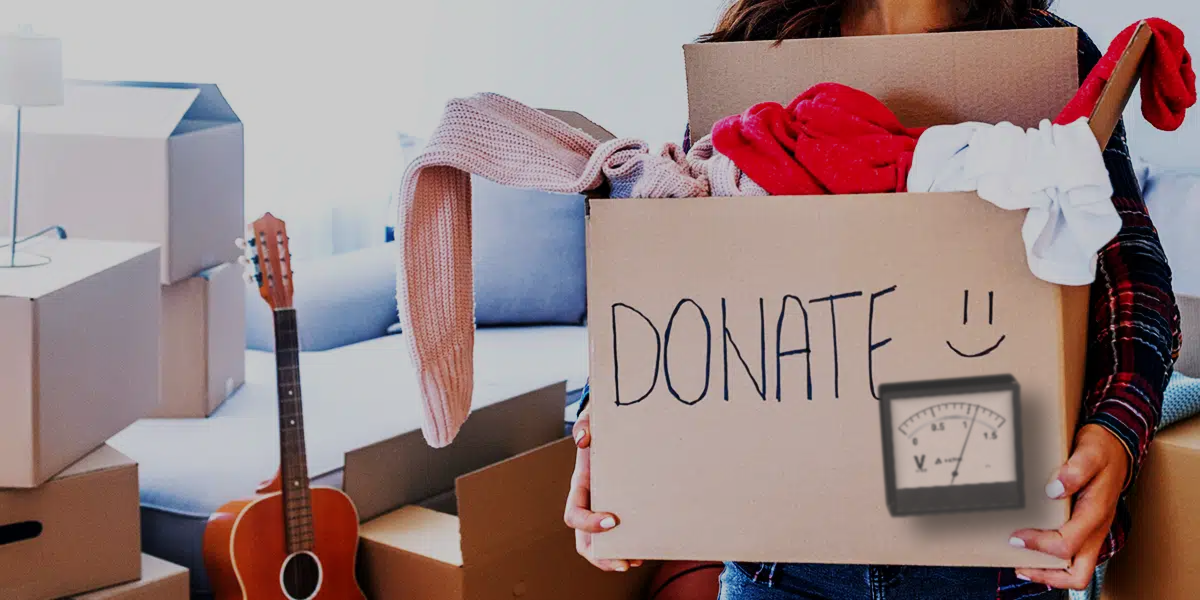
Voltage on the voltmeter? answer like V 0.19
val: V 1.1
